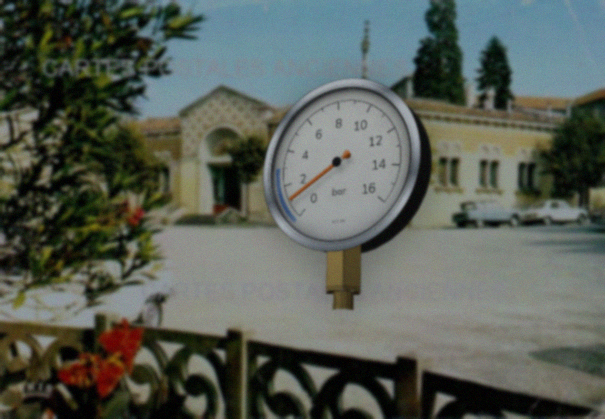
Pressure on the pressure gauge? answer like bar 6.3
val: bar 1
